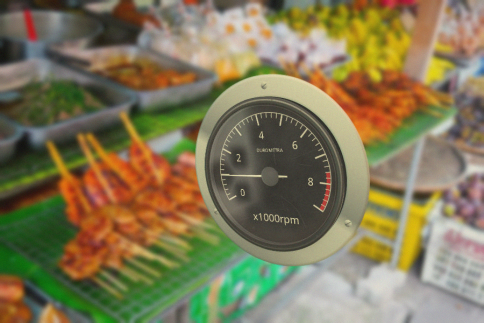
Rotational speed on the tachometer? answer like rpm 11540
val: rpm 1000
